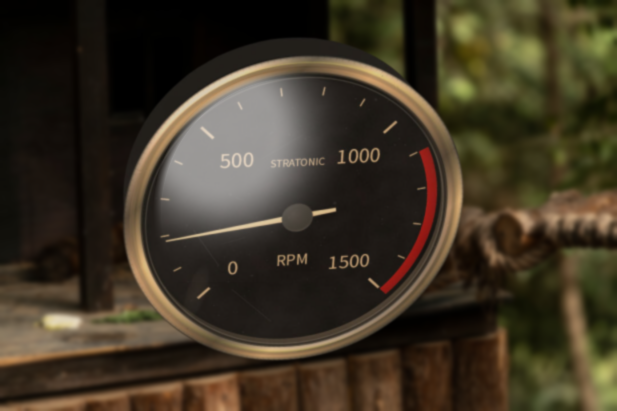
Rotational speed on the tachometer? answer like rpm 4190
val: rpm 200
